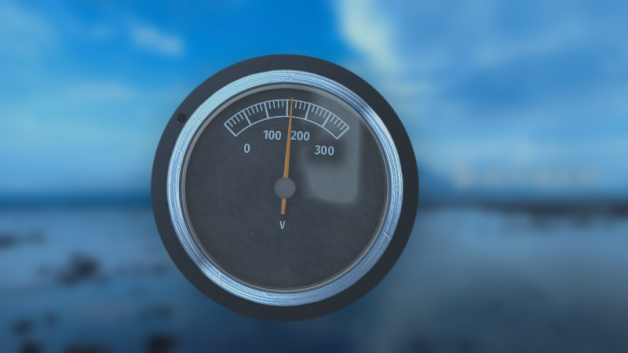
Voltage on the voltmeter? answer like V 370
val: V 160
